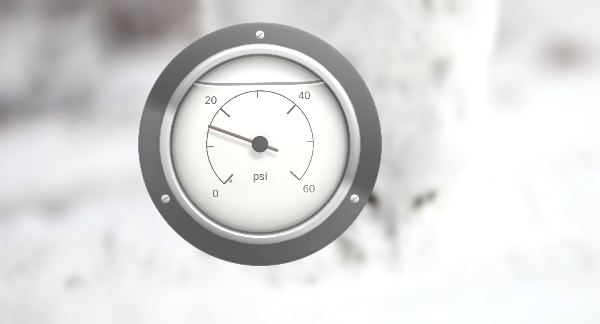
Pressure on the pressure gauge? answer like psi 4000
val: psi 15
